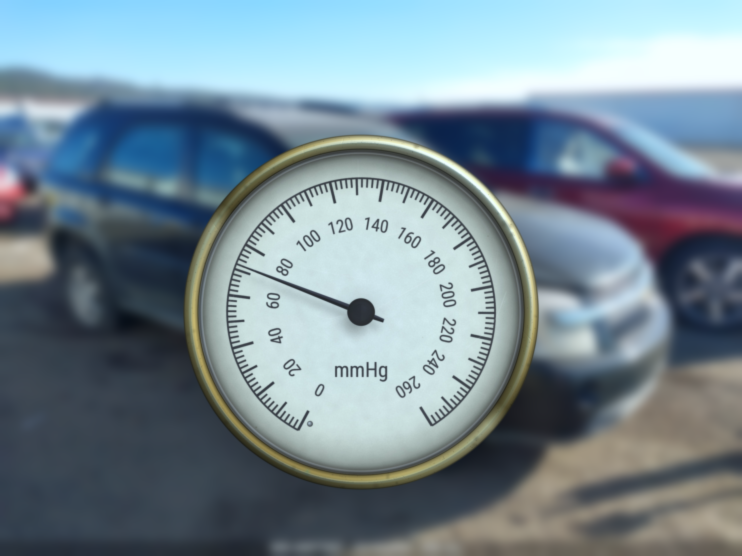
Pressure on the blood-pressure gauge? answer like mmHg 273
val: mmHg 72
